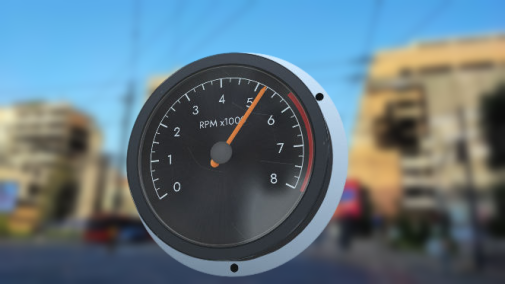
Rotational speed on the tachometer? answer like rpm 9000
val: rpm 5250
